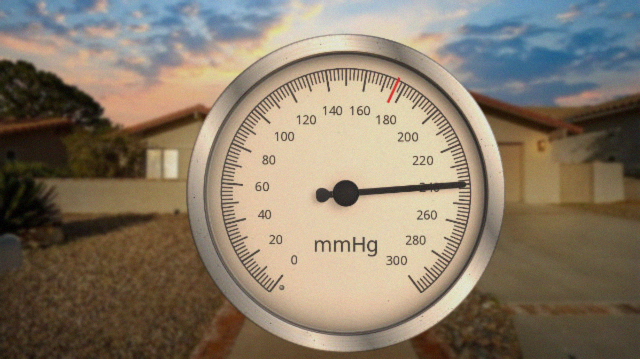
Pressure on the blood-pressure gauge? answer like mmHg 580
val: mmHg 240
